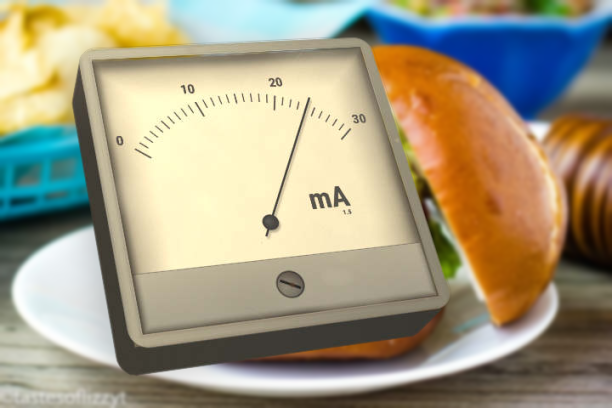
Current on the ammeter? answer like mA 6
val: mA 24
